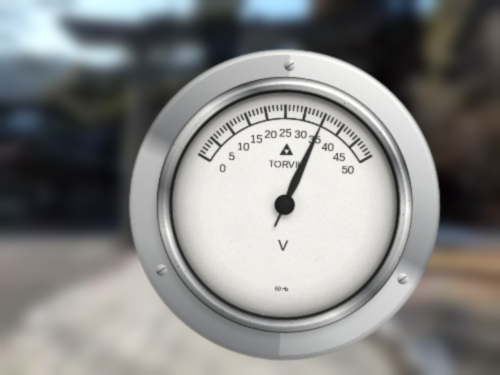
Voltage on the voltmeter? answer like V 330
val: V 35
